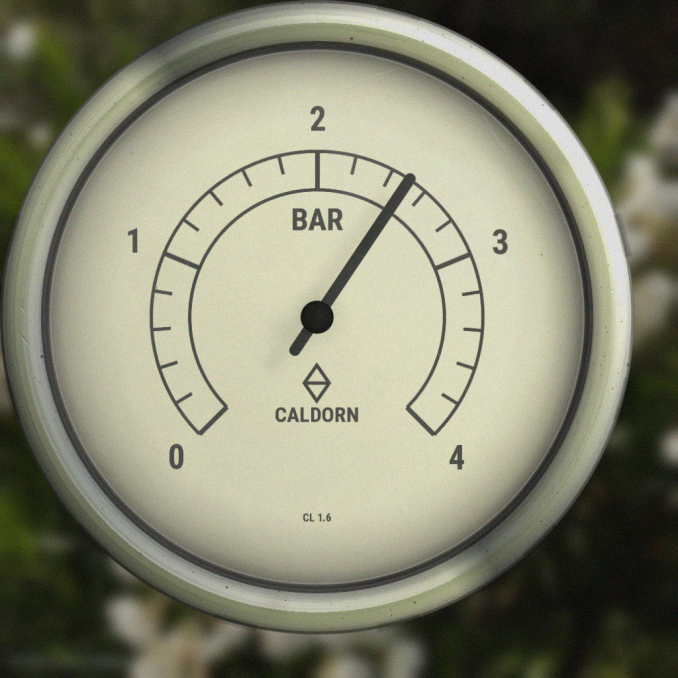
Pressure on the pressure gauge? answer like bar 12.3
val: bar 2.5
